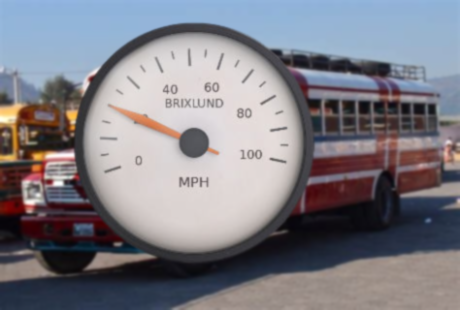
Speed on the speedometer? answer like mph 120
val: mph 20
